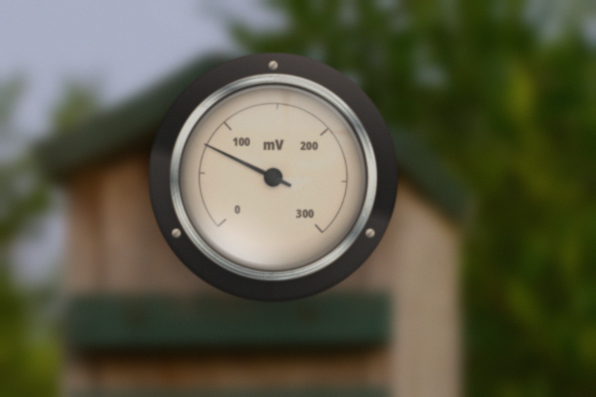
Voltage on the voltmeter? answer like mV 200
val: mV 75
